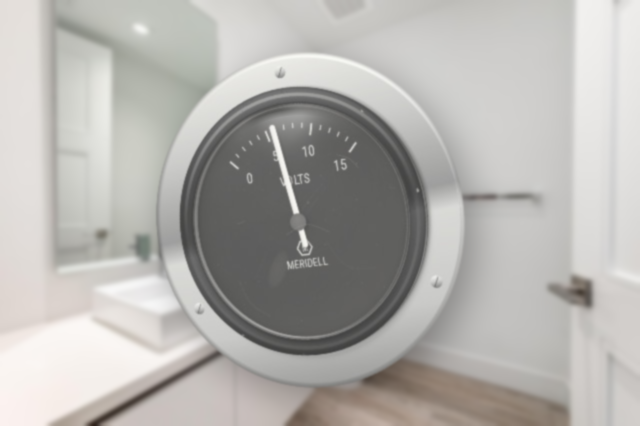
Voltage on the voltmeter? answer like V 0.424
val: V 6
